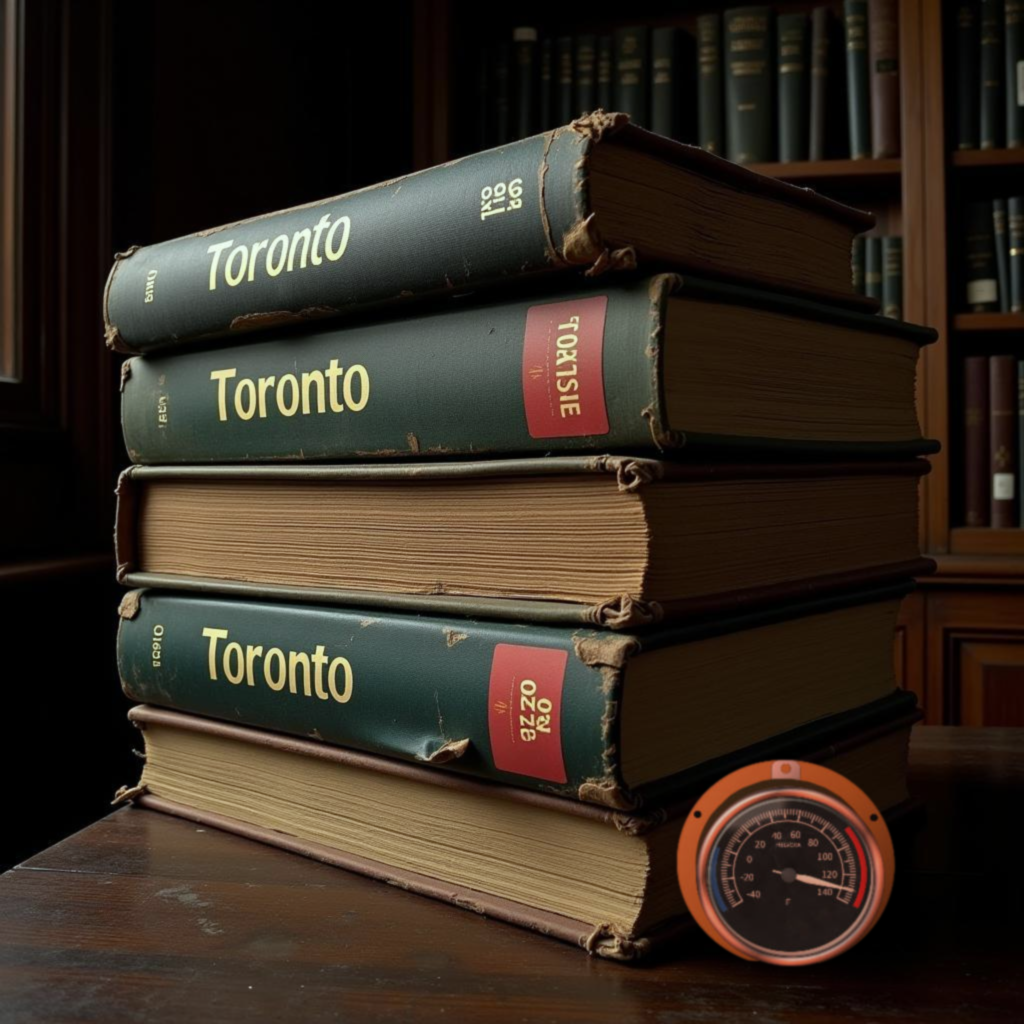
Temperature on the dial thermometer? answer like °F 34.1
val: °F 130
